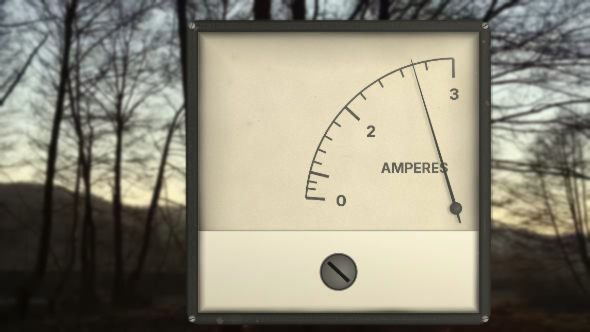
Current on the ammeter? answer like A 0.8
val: A 2.7
